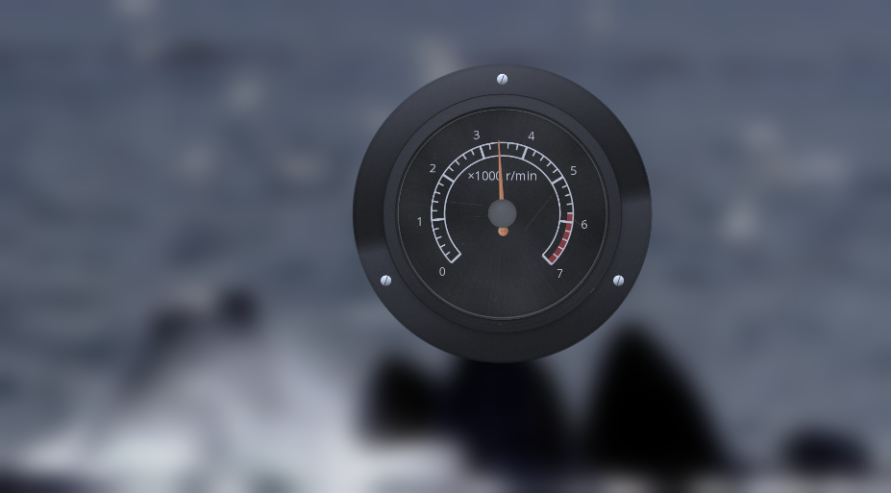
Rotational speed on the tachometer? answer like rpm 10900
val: rpm 3400
